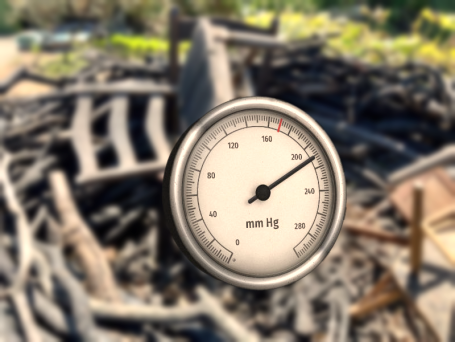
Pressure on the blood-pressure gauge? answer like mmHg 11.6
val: mmHg 210
